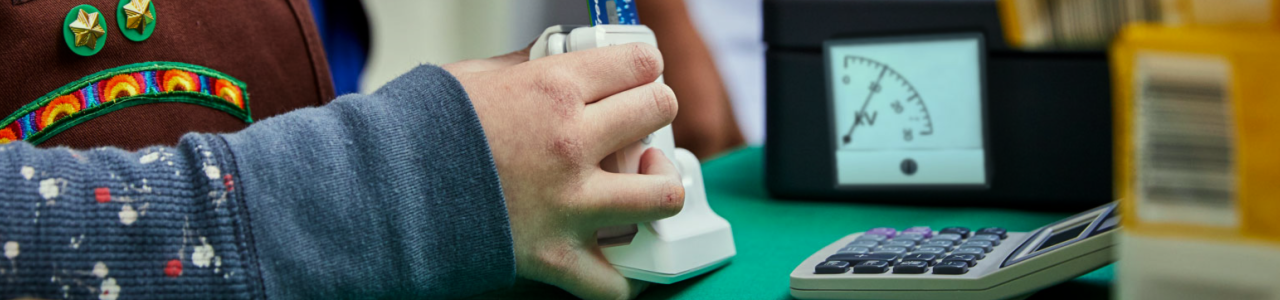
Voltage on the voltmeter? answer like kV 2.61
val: kV 10
